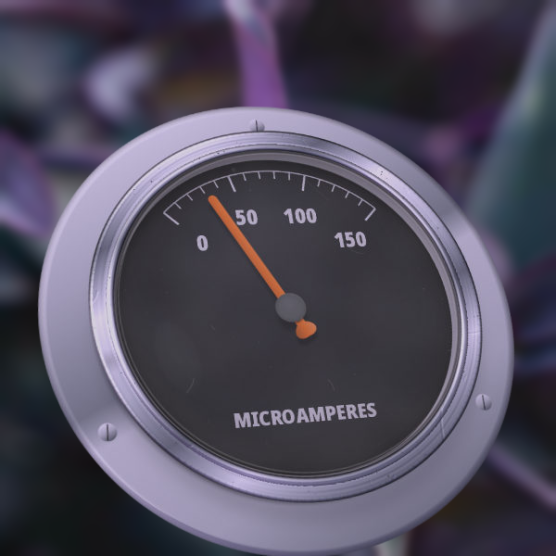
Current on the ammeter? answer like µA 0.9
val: µA 30
